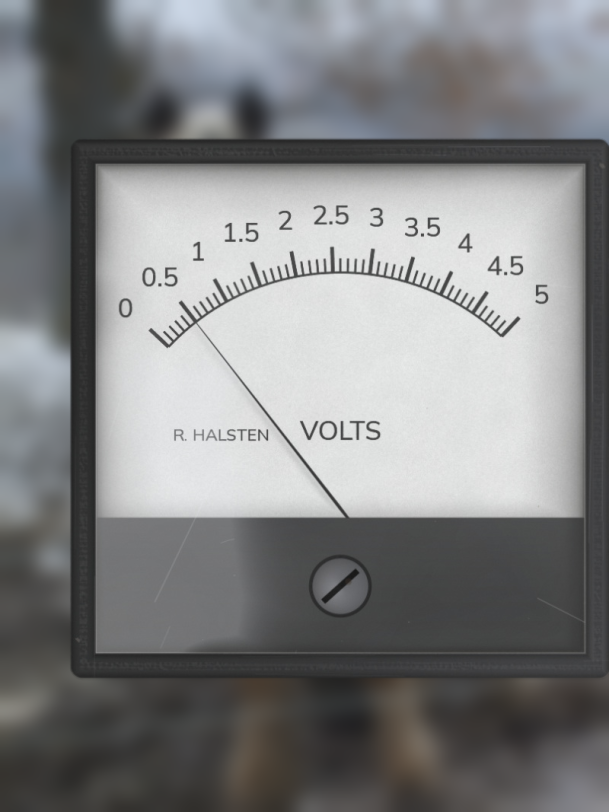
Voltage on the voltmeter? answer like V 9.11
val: V 0.5
